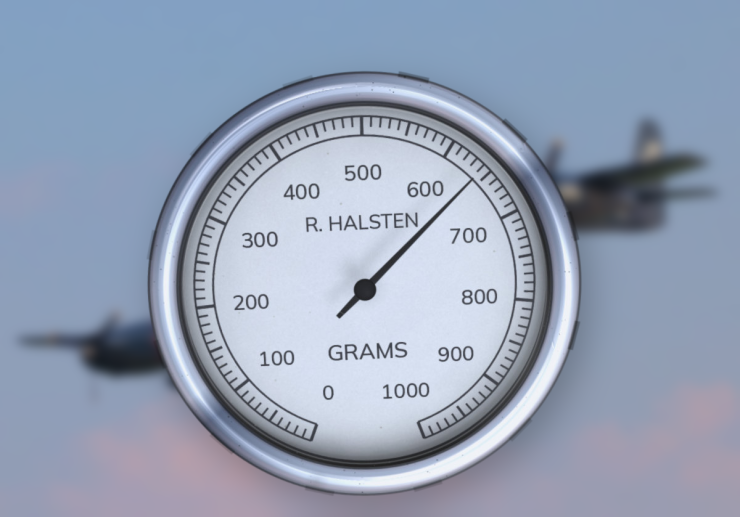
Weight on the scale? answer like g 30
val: g 640
